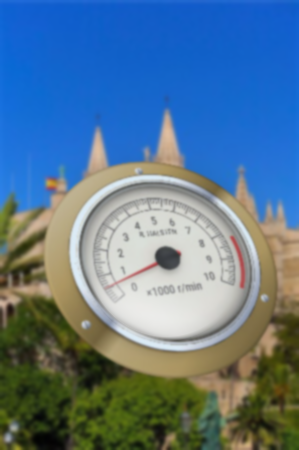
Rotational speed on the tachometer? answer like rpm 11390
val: rpm 500
